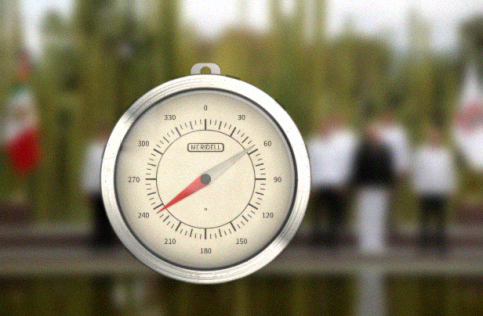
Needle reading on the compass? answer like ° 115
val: ° 235
